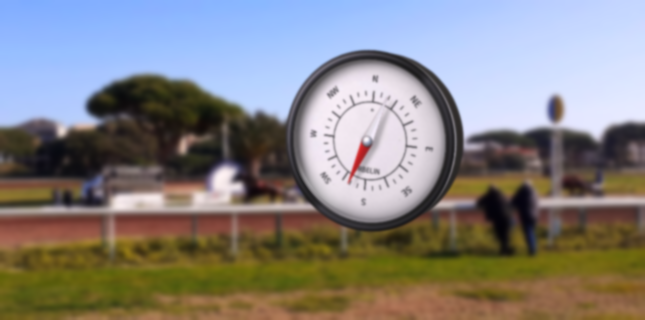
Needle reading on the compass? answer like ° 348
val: ° 200
